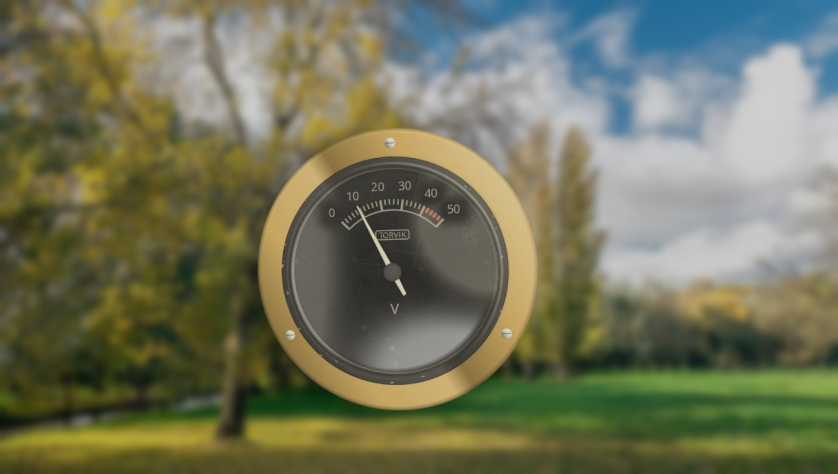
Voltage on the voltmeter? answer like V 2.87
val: V 10
